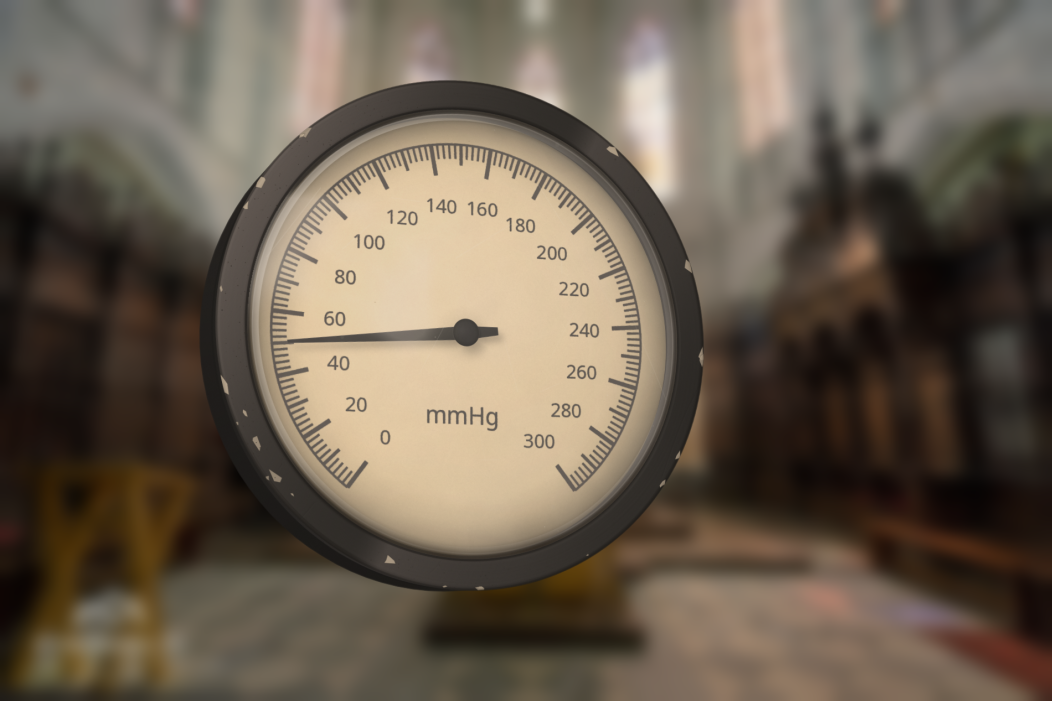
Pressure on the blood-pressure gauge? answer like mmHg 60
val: mmHg 50
